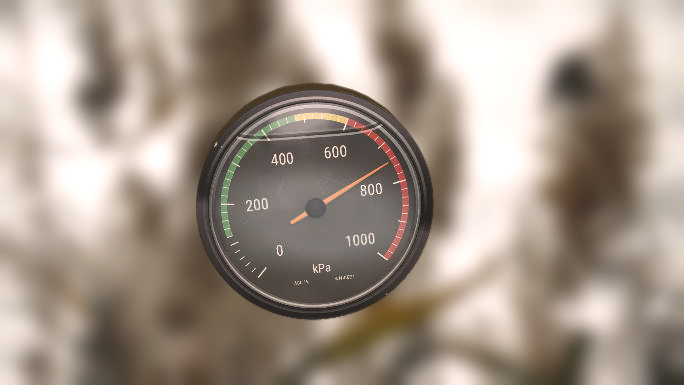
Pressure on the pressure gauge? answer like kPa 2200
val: kPa 740
